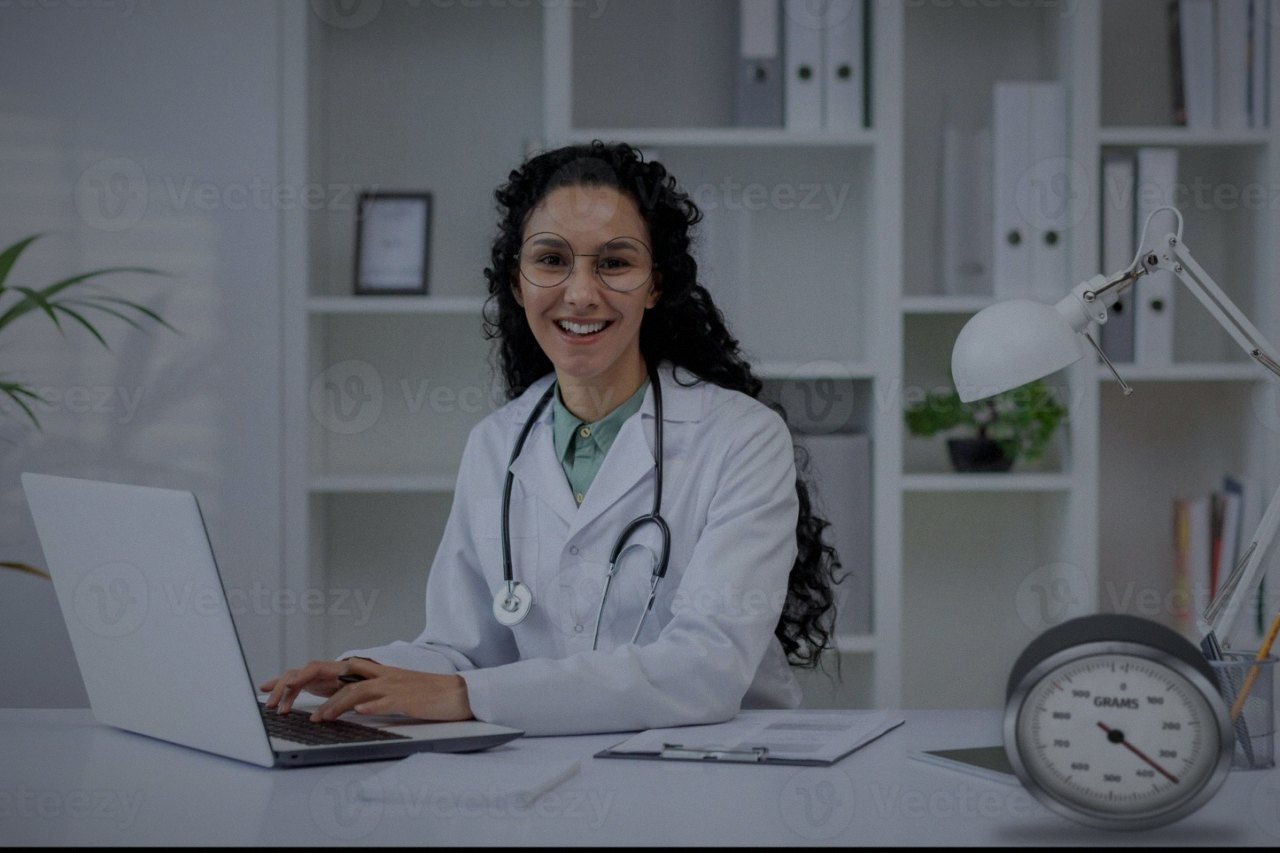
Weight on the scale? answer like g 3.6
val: g 350
